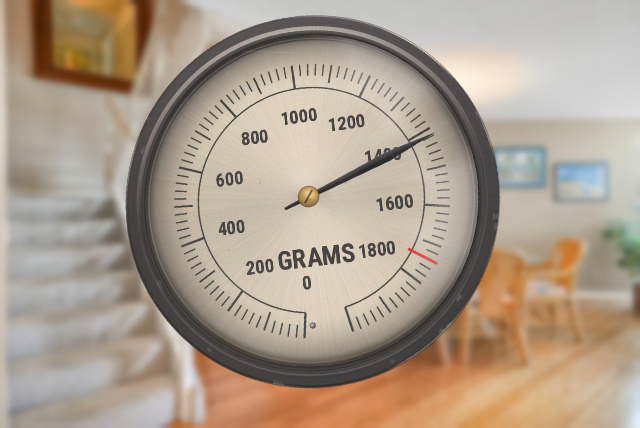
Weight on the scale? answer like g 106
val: g 1420
